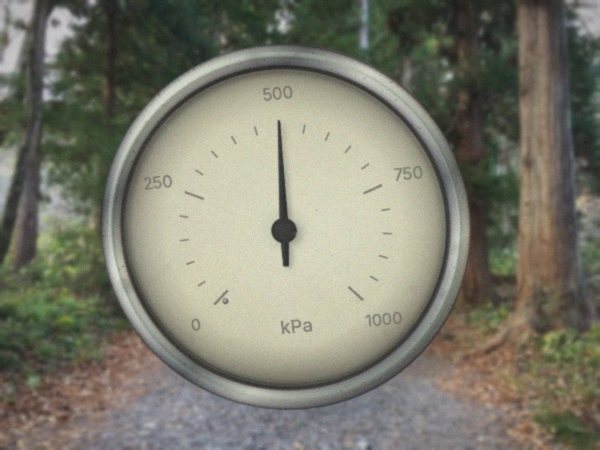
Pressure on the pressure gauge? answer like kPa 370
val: kPa 500
